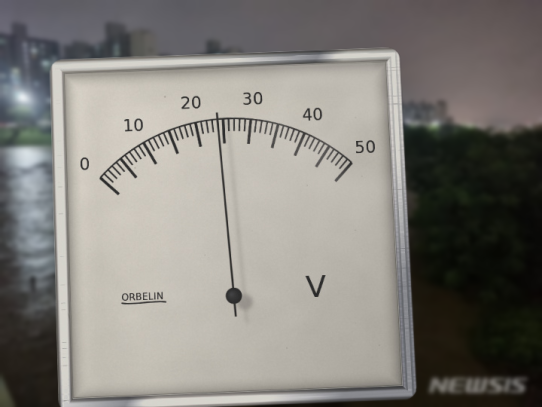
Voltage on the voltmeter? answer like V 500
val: V 24
